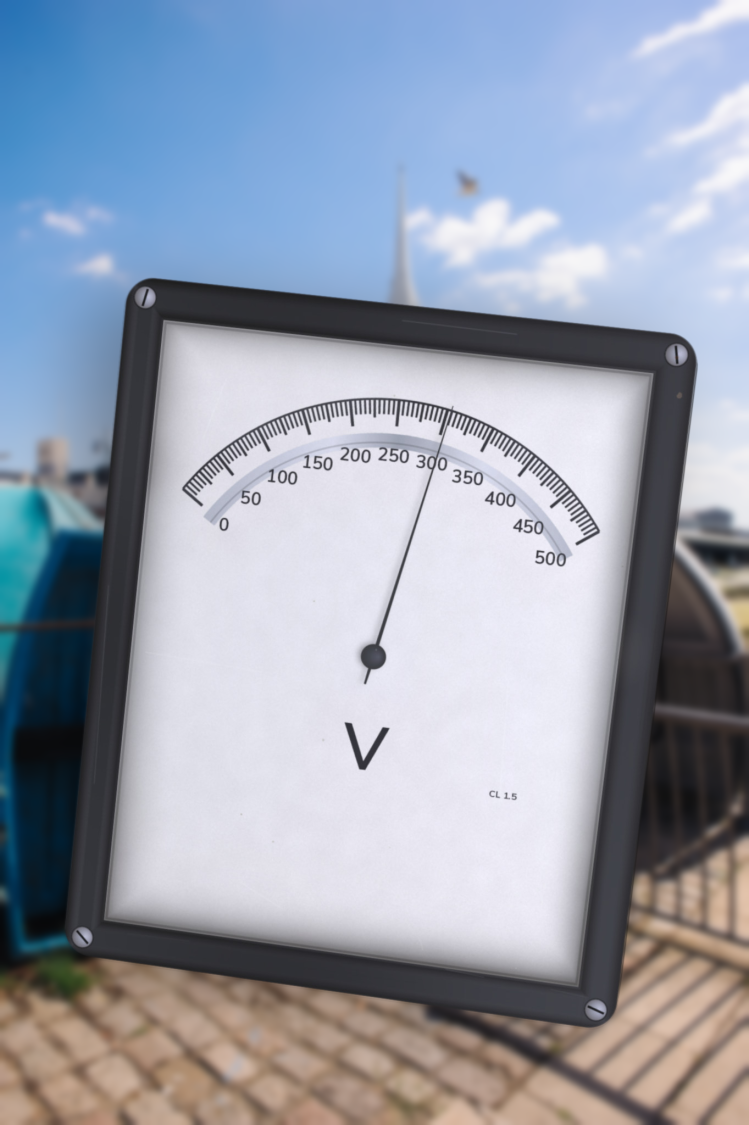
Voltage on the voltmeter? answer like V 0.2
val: V 305
